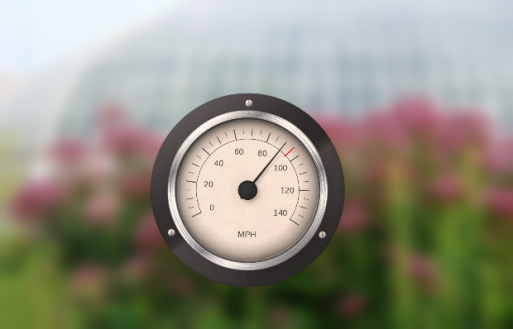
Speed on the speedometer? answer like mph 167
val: mph 90
